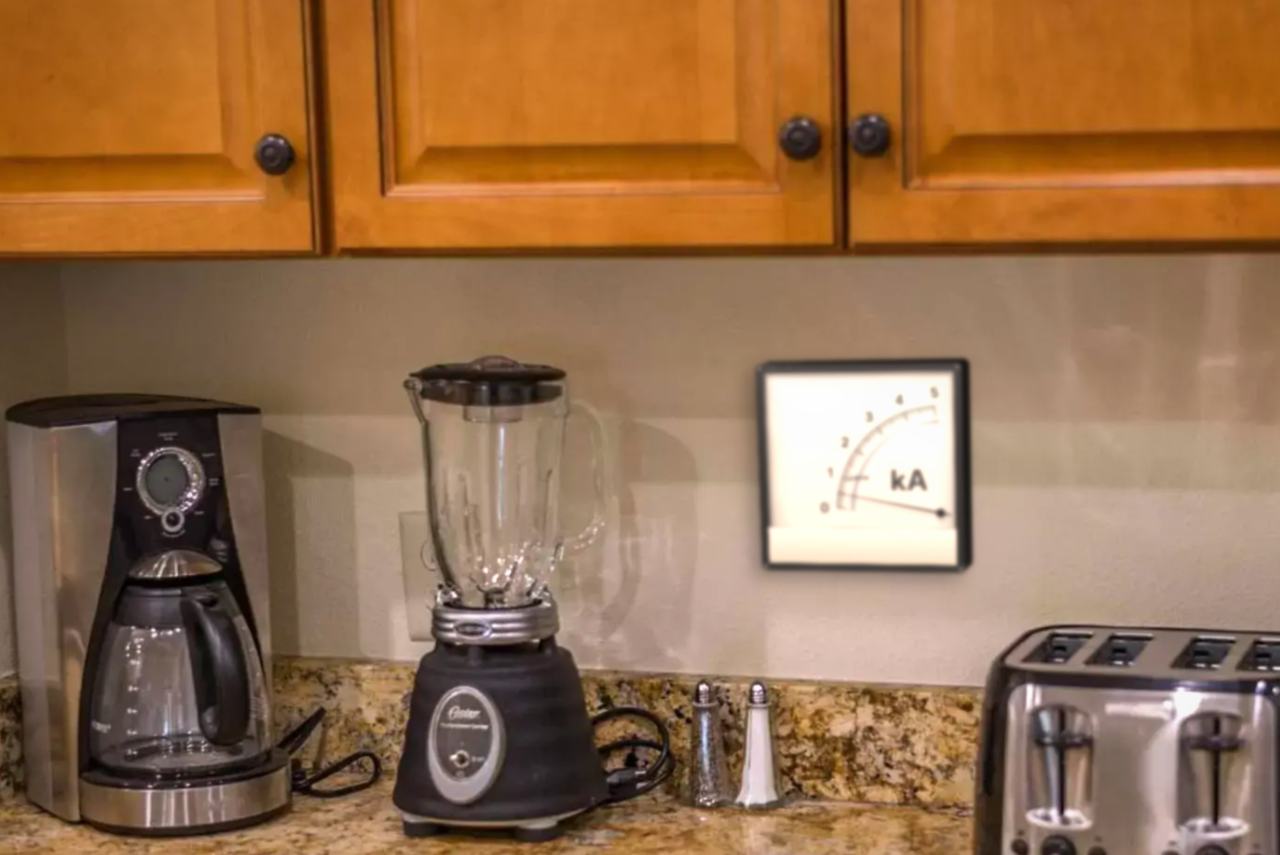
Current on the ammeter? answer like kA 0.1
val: kA 0.5
